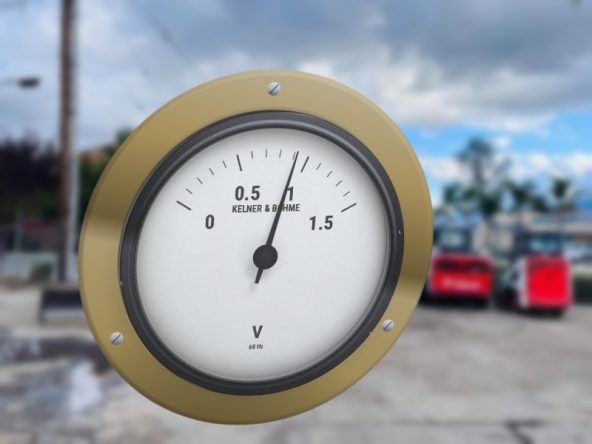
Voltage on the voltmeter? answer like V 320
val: V 0.9
